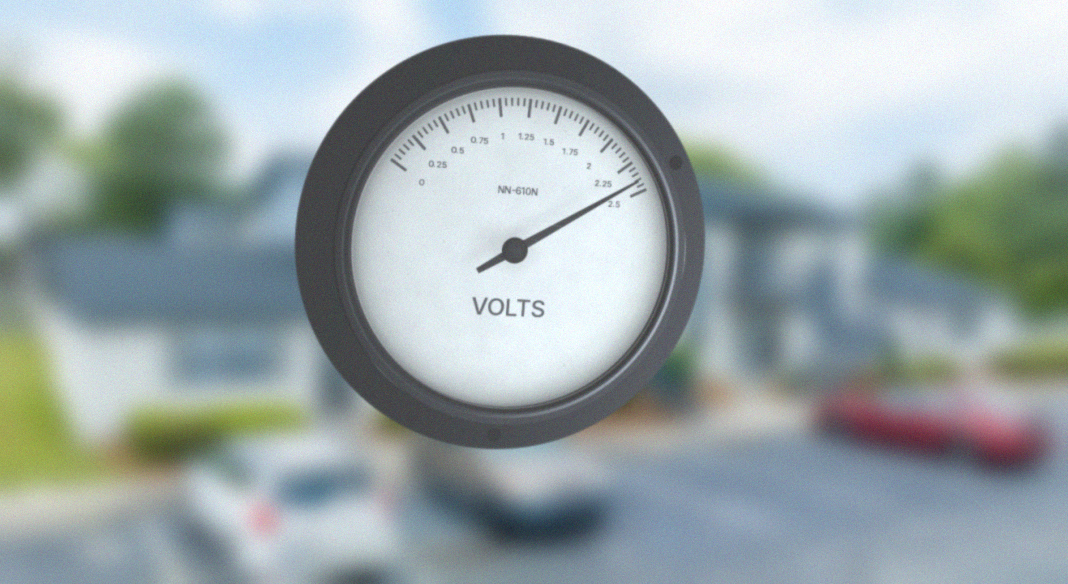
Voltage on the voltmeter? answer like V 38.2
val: V 2.4
